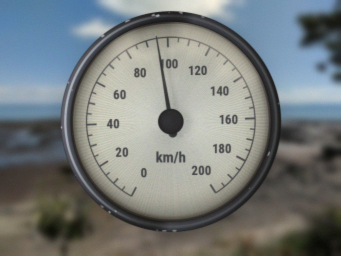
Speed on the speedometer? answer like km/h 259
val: km/h 95
